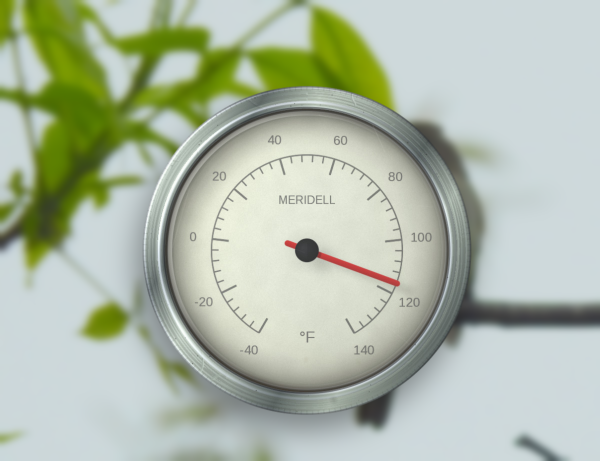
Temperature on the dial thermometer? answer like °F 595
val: °F 116
